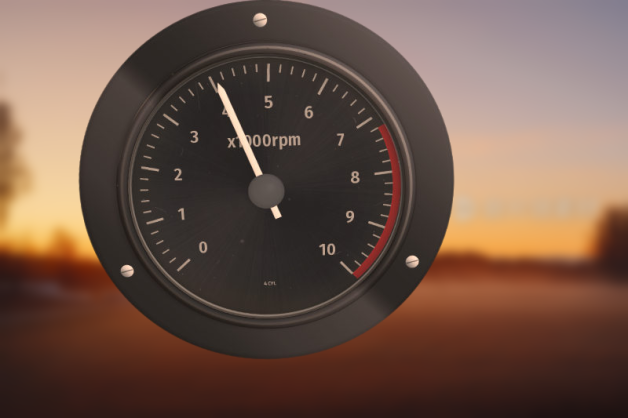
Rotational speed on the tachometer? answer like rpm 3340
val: rpm 4100
